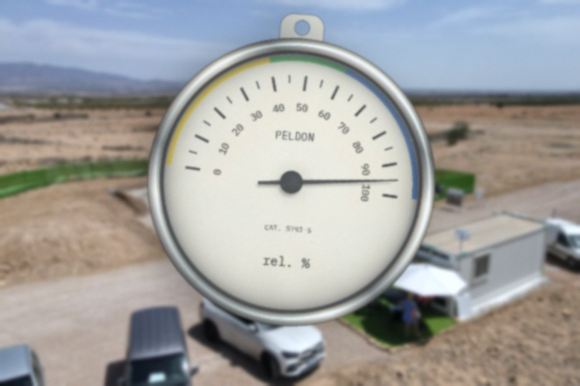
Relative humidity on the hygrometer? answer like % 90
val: % 95
